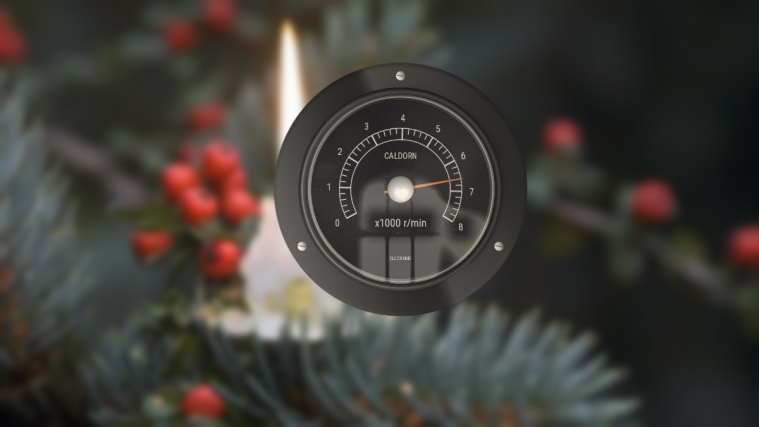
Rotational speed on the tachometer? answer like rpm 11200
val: rpm 6600
